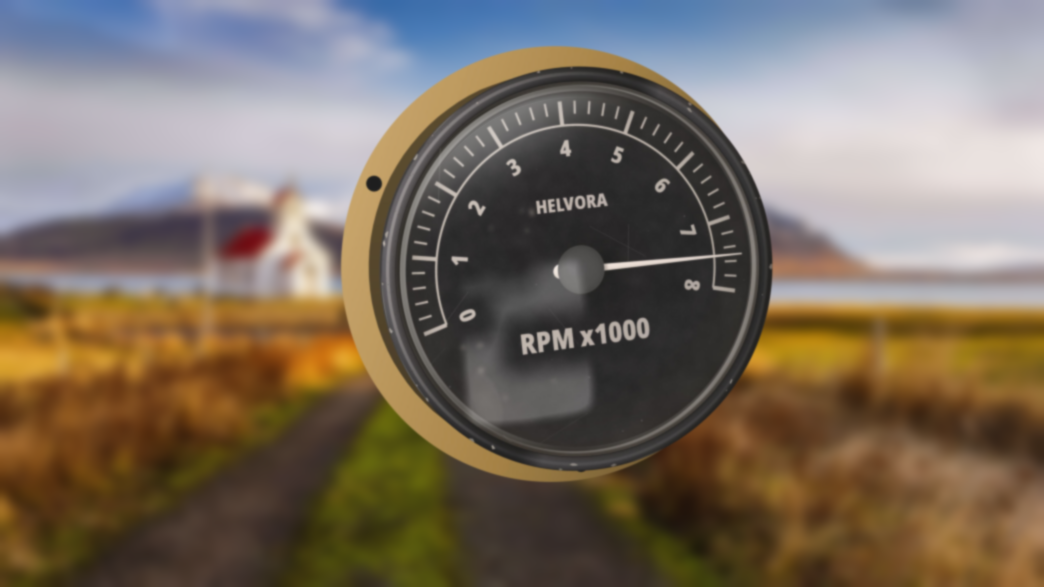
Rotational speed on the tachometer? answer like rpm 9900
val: rpm 7500
